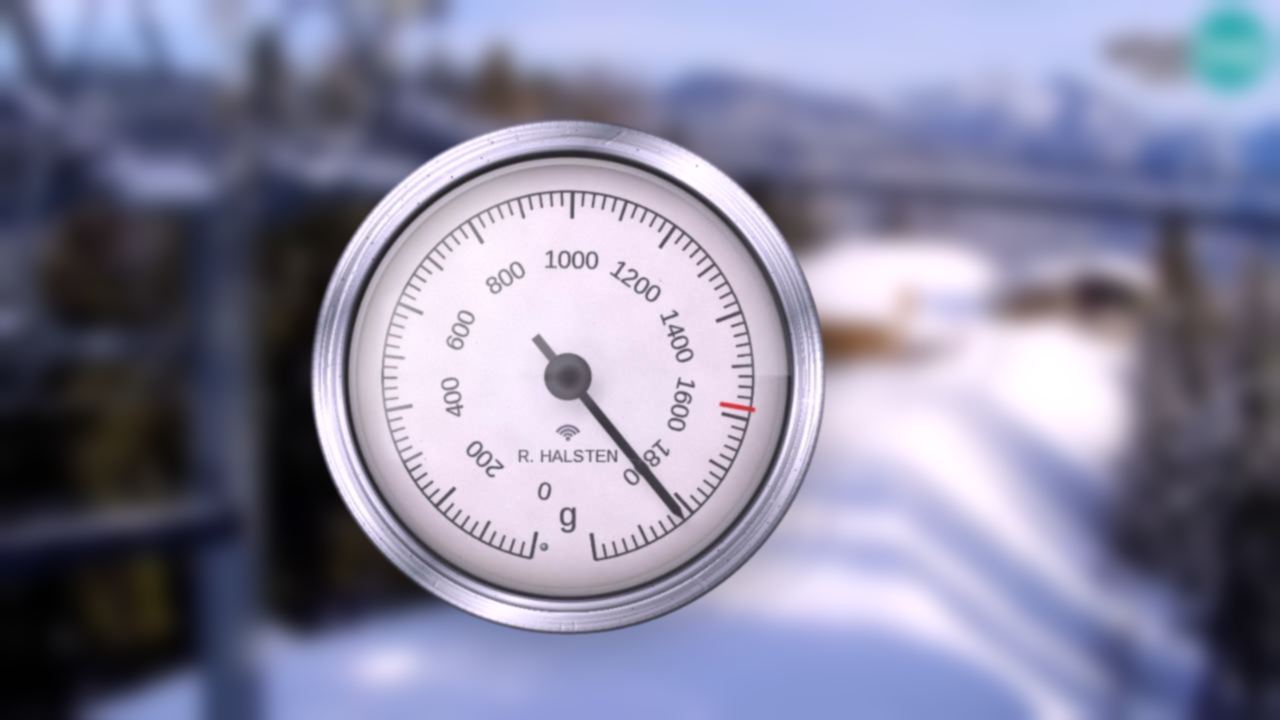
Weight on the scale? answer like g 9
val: g 1820
